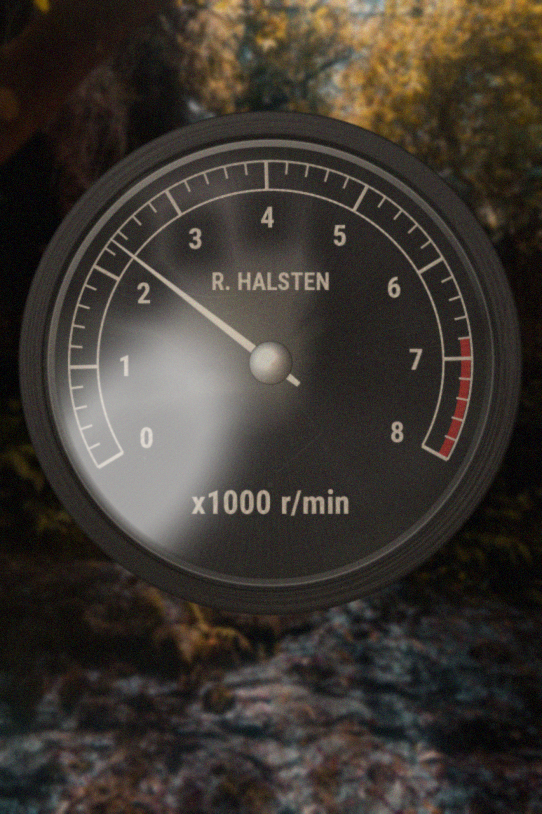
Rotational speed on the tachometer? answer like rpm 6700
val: rpm 2300
